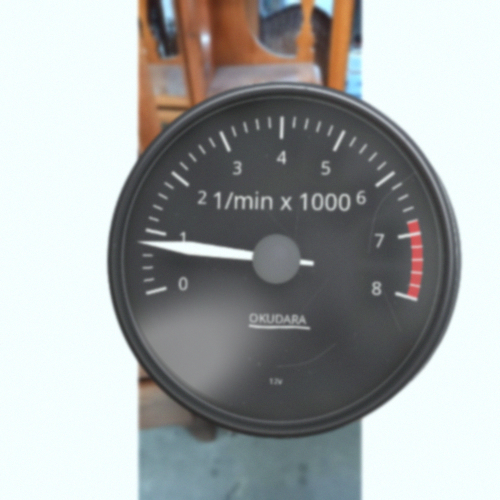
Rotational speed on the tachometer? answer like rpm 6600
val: rpm 800
